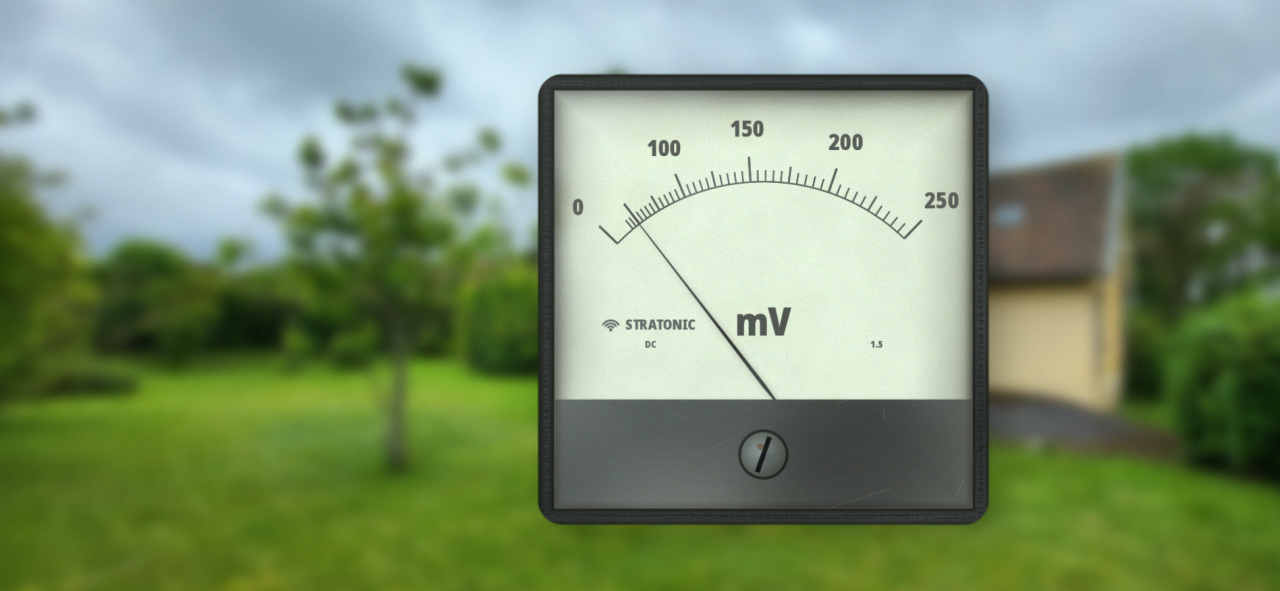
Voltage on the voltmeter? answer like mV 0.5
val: mV 50
